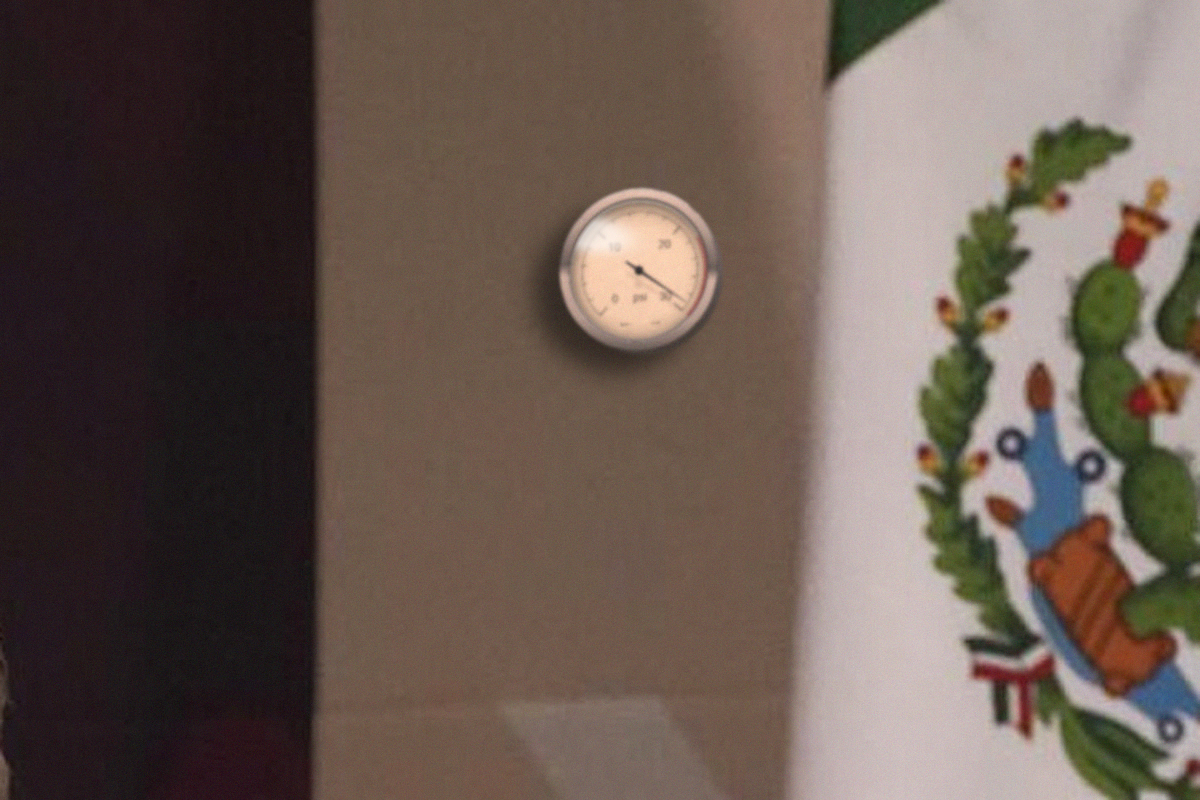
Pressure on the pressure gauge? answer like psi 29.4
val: psi 29
